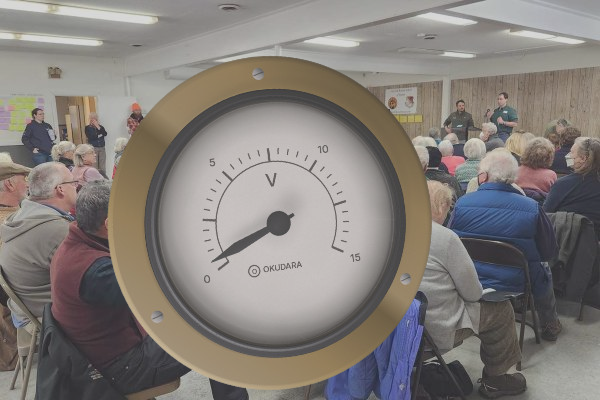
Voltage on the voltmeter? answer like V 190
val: V 0.5
